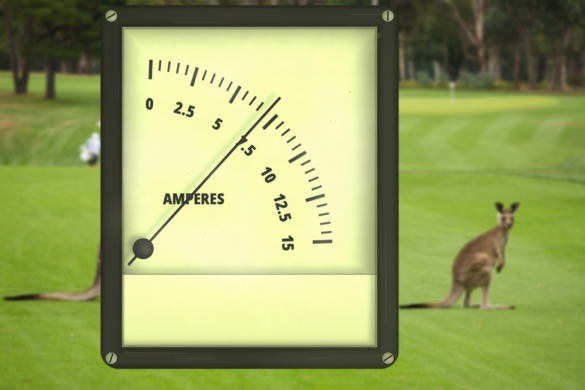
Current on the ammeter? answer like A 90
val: A 7
